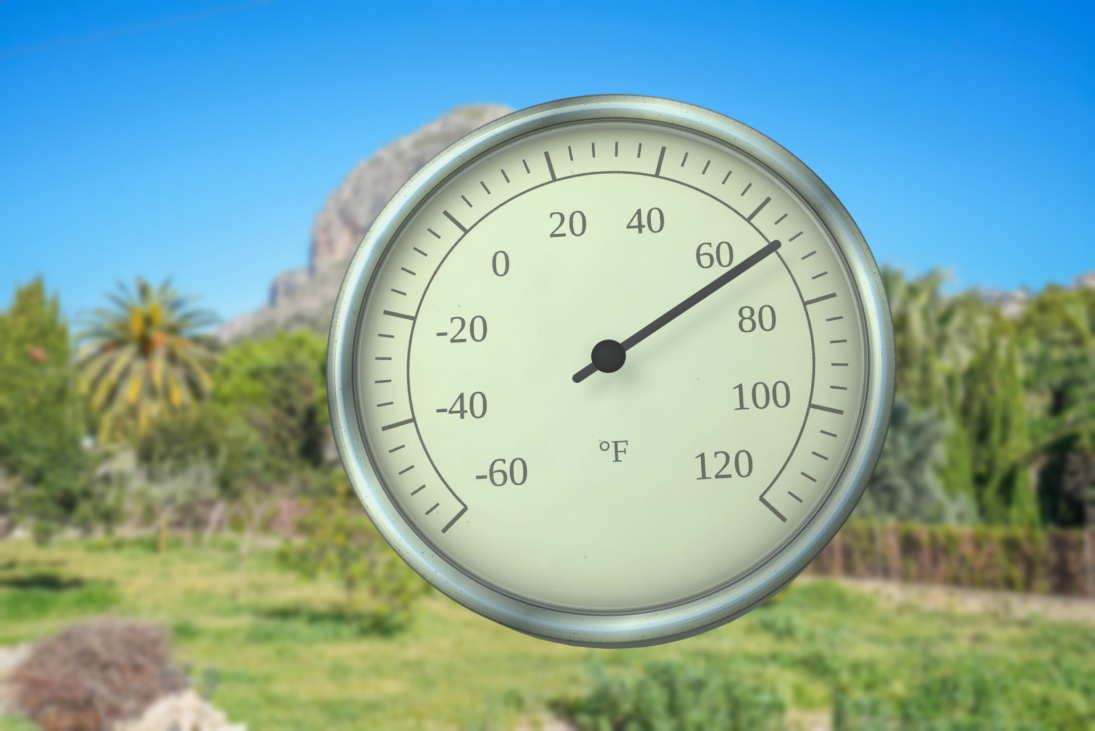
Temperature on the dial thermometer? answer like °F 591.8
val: °F 68
